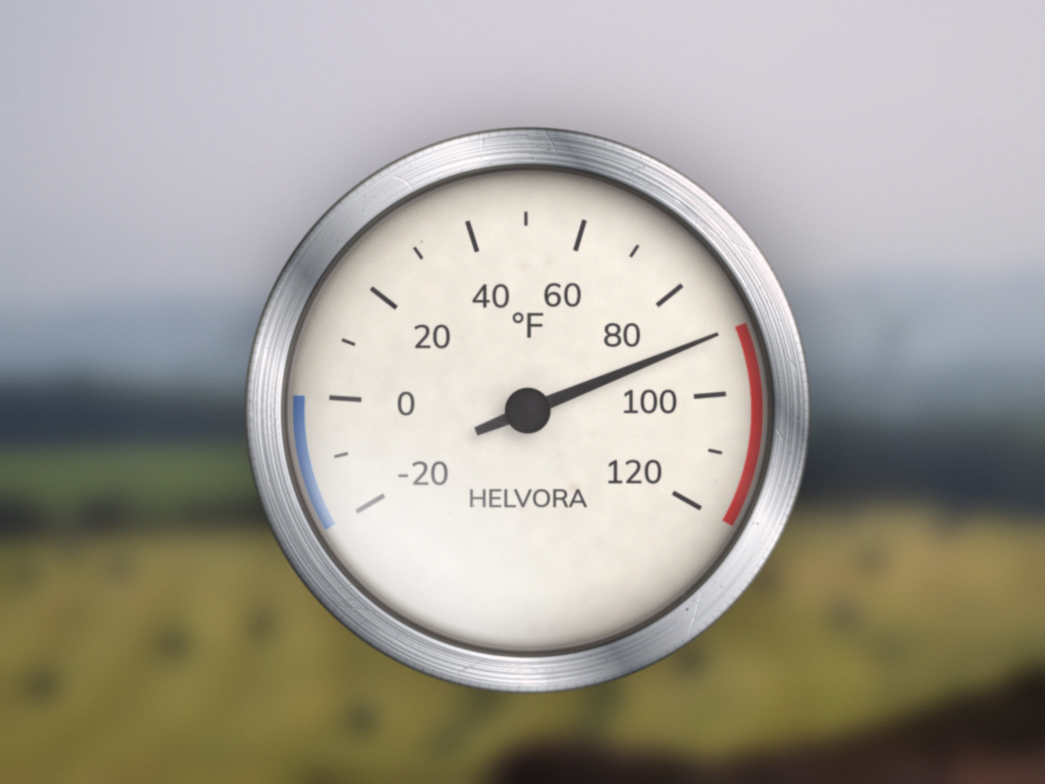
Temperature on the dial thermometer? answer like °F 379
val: °F 90
